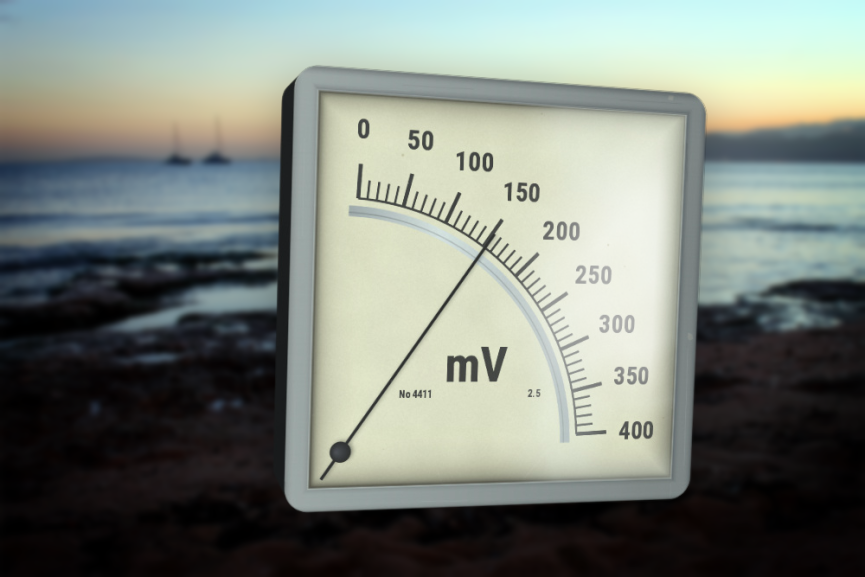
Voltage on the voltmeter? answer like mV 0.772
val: mV 150
